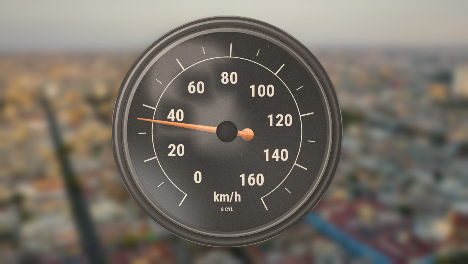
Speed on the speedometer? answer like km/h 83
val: km/h 35
